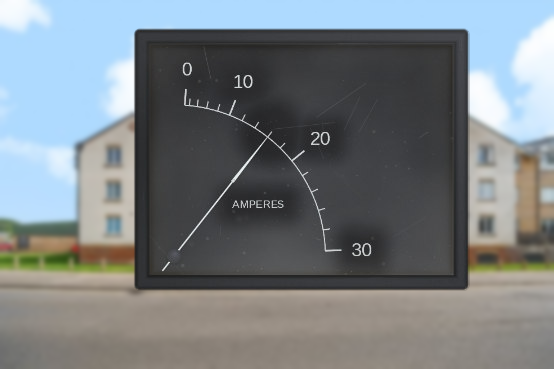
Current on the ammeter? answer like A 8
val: A 16
